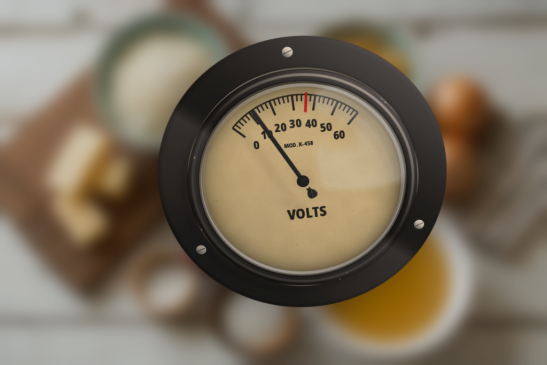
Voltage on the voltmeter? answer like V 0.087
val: V 12
